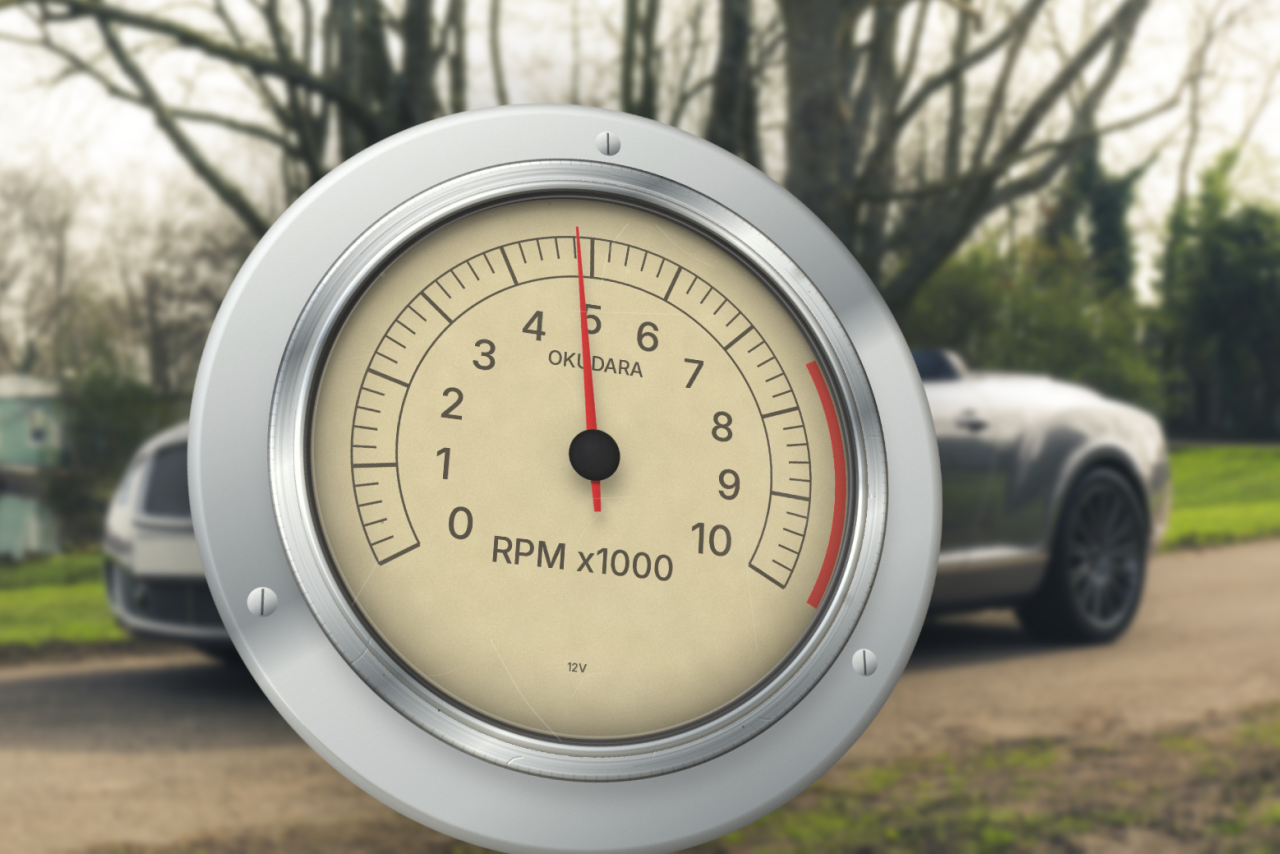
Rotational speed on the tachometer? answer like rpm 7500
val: rpm 4800
